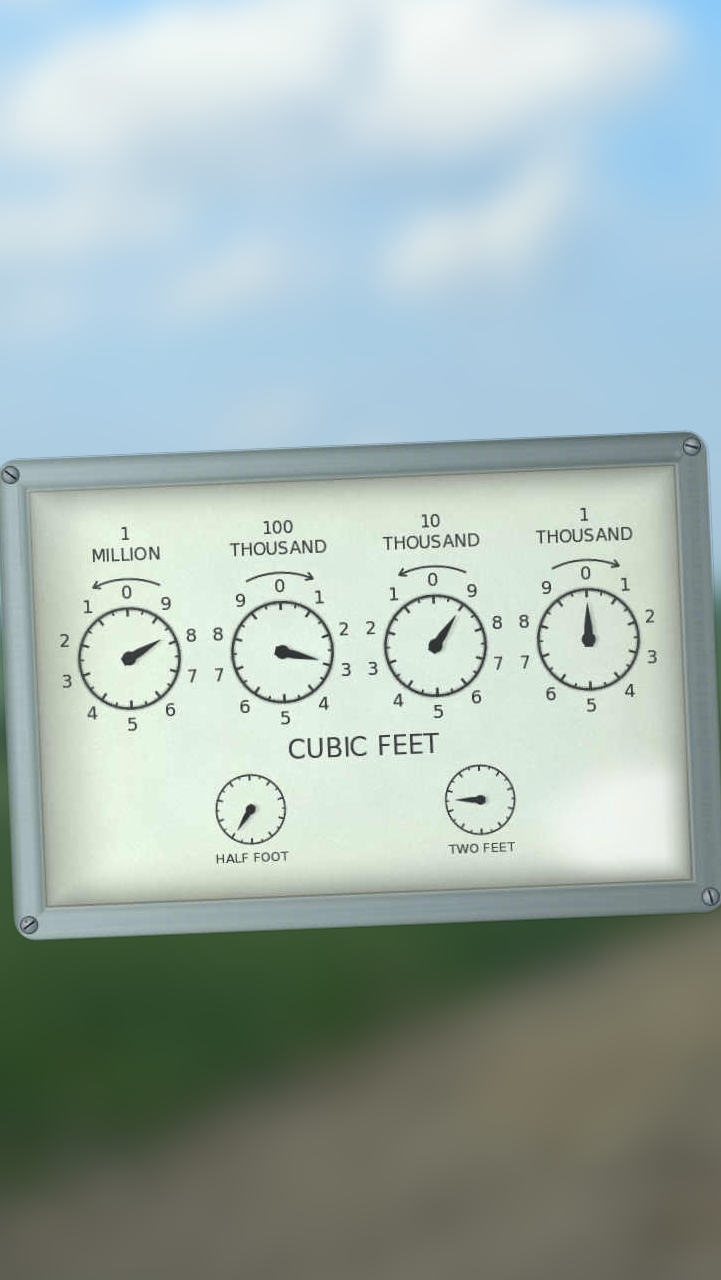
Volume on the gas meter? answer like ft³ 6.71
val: ft³ 829000
